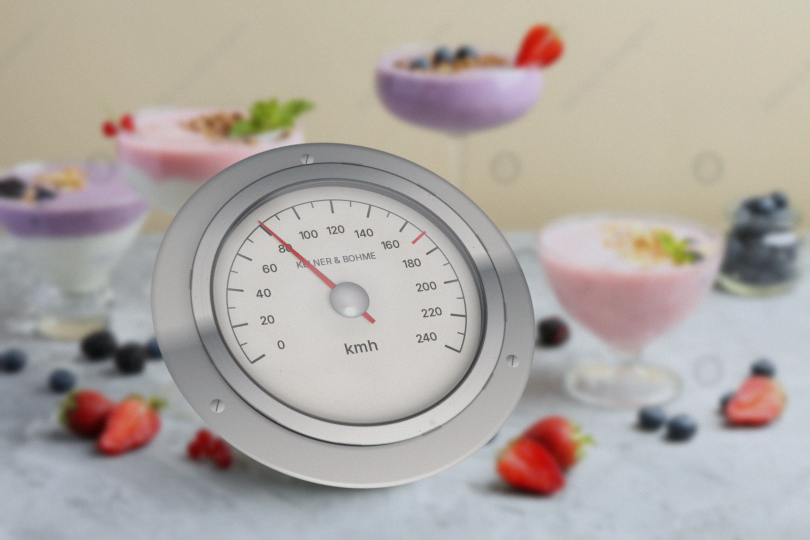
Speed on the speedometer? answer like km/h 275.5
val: km/h 80
